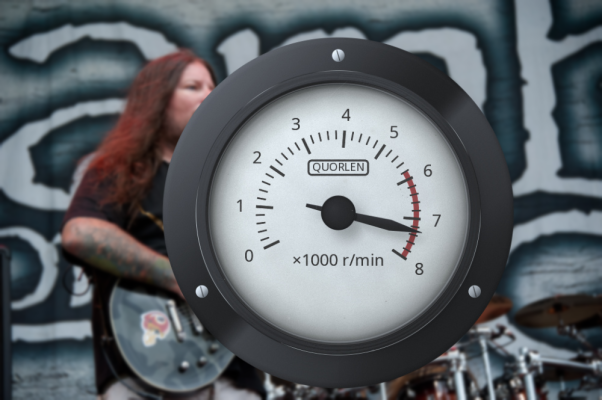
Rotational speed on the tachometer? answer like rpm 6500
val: rpm 7300
